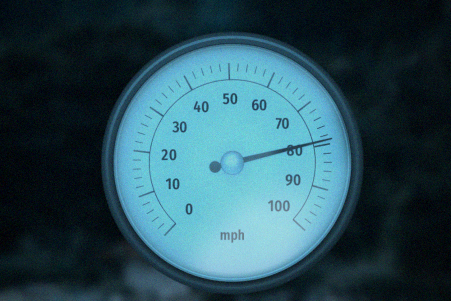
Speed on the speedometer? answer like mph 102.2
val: mph 79
